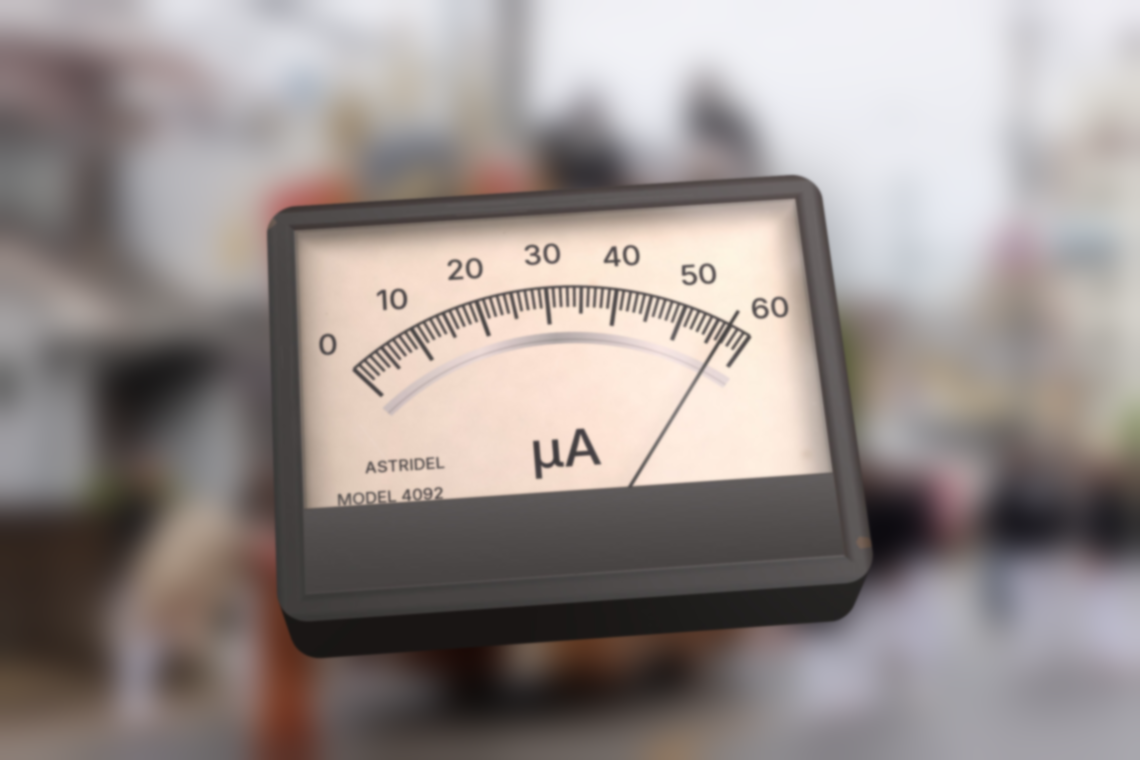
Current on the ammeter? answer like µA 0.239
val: µA 57
